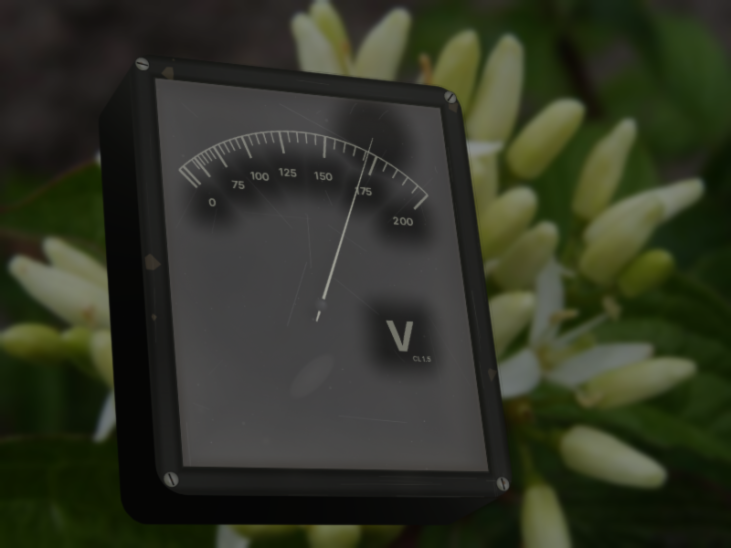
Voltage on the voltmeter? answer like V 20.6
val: V 170
